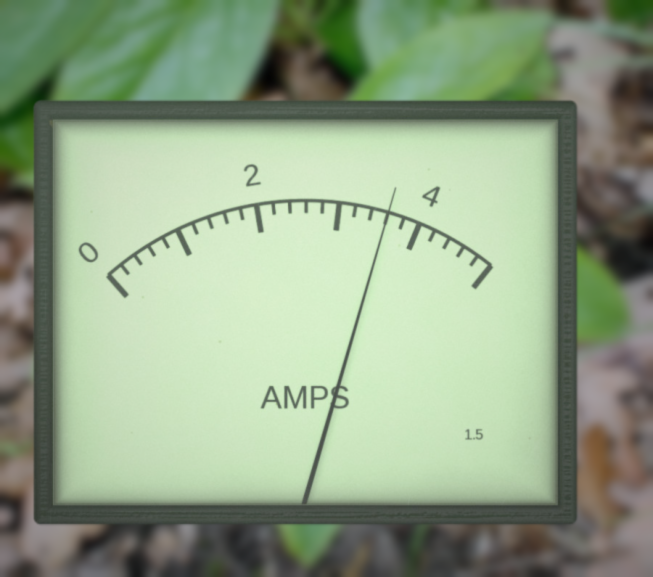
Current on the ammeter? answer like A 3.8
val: A 3.6
